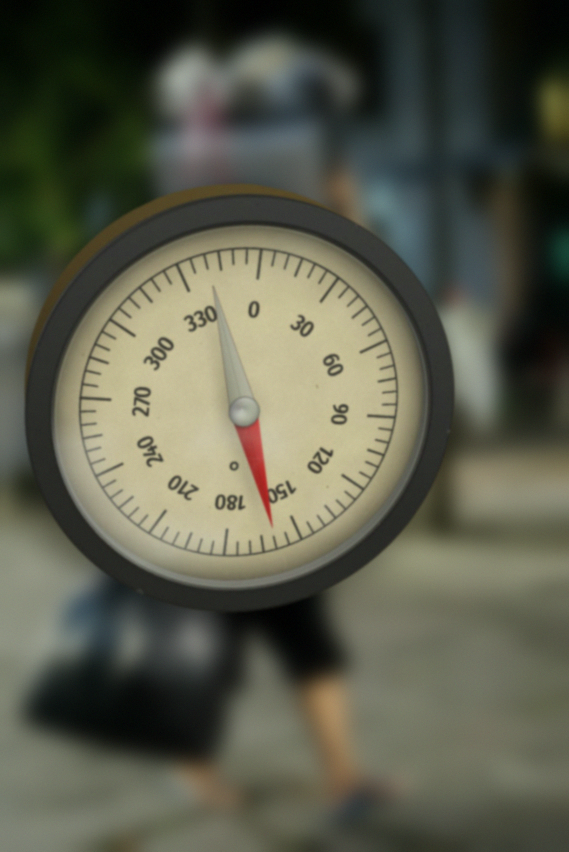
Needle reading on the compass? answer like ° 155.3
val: ° 160
